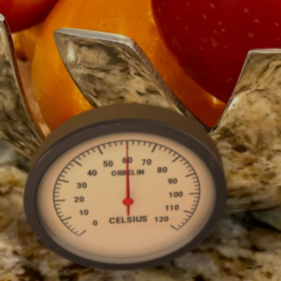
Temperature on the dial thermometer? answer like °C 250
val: °C 60
